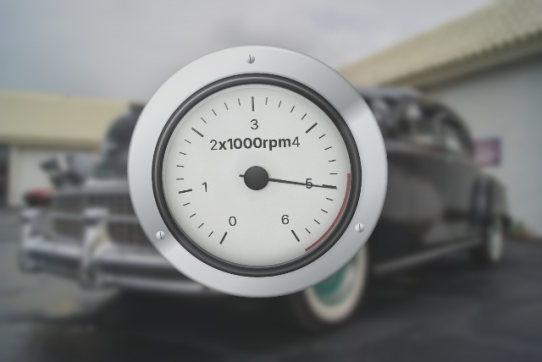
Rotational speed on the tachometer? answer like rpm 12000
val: rpm 5000
